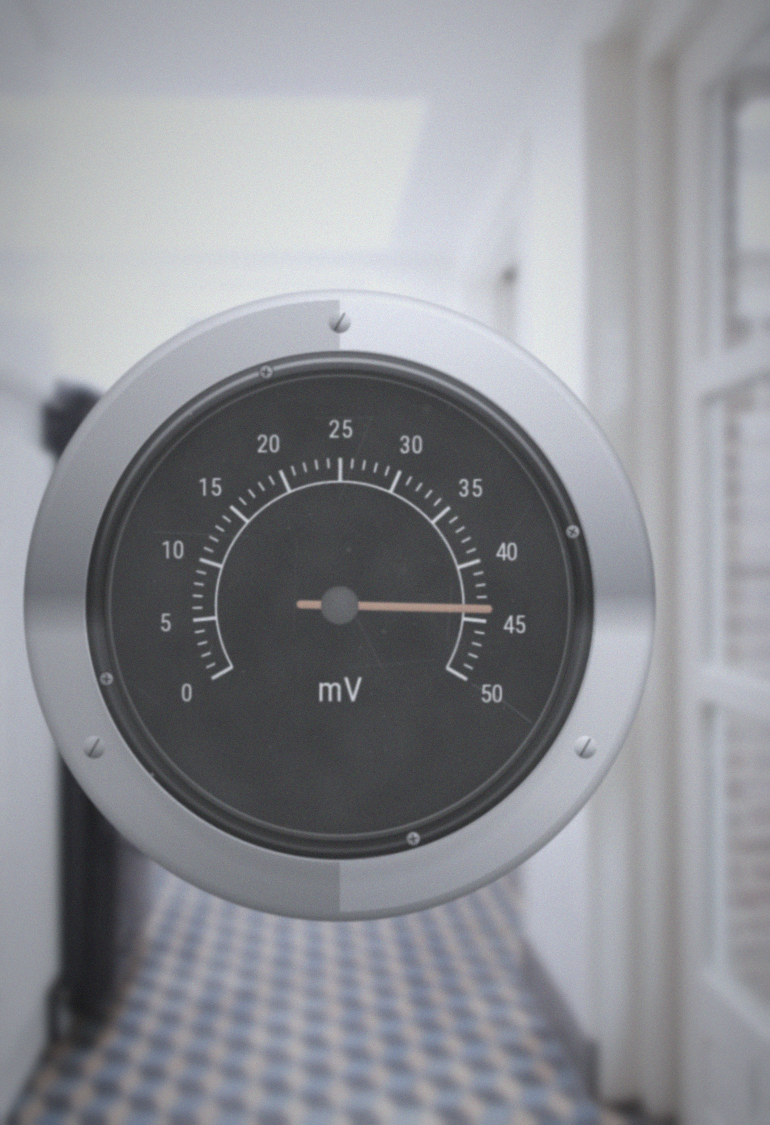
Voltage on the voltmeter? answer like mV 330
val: mV 44
